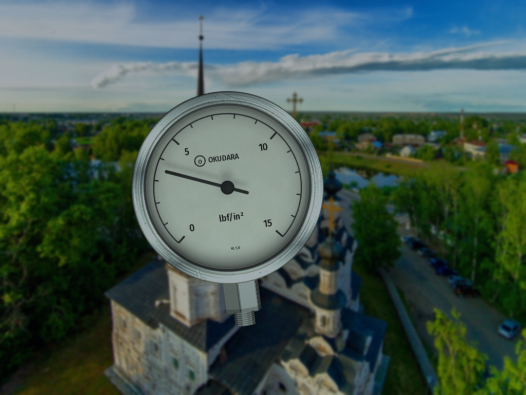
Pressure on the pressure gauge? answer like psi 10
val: psi 3.5
